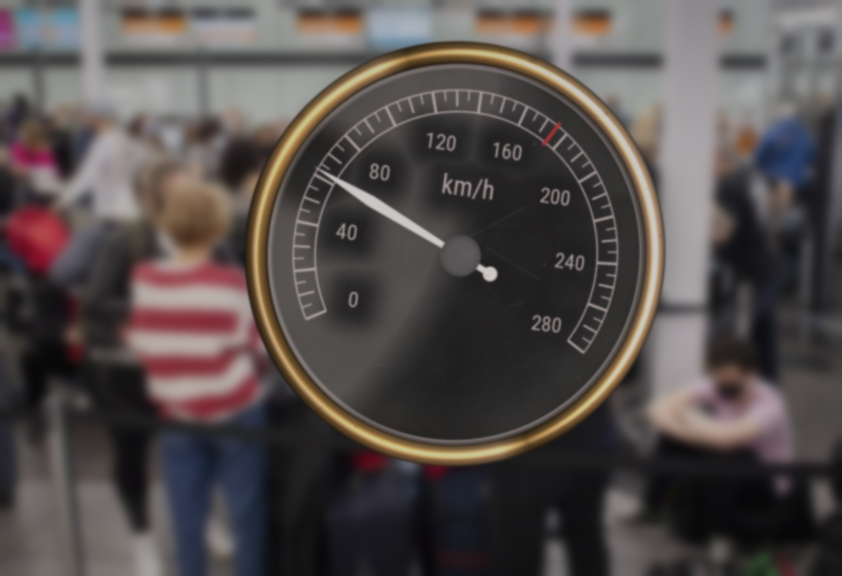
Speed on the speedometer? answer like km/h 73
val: km/h 62.5
